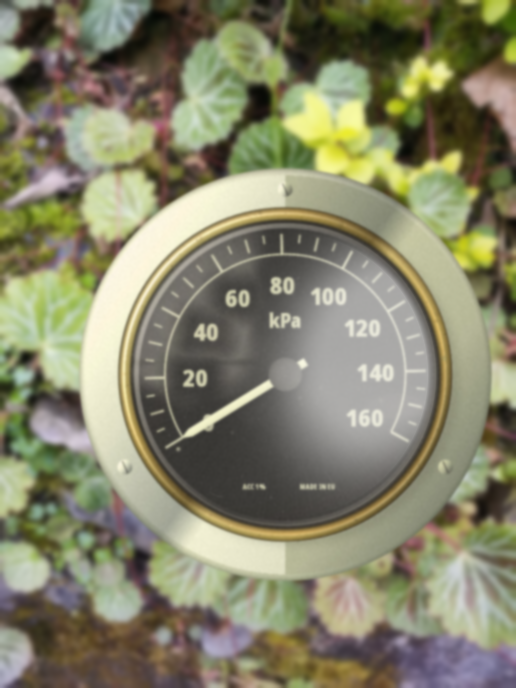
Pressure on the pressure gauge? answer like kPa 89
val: kPa 0
